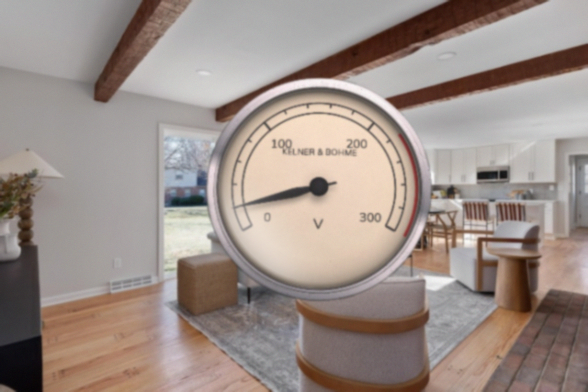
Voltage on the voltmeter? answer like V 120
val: V 20
